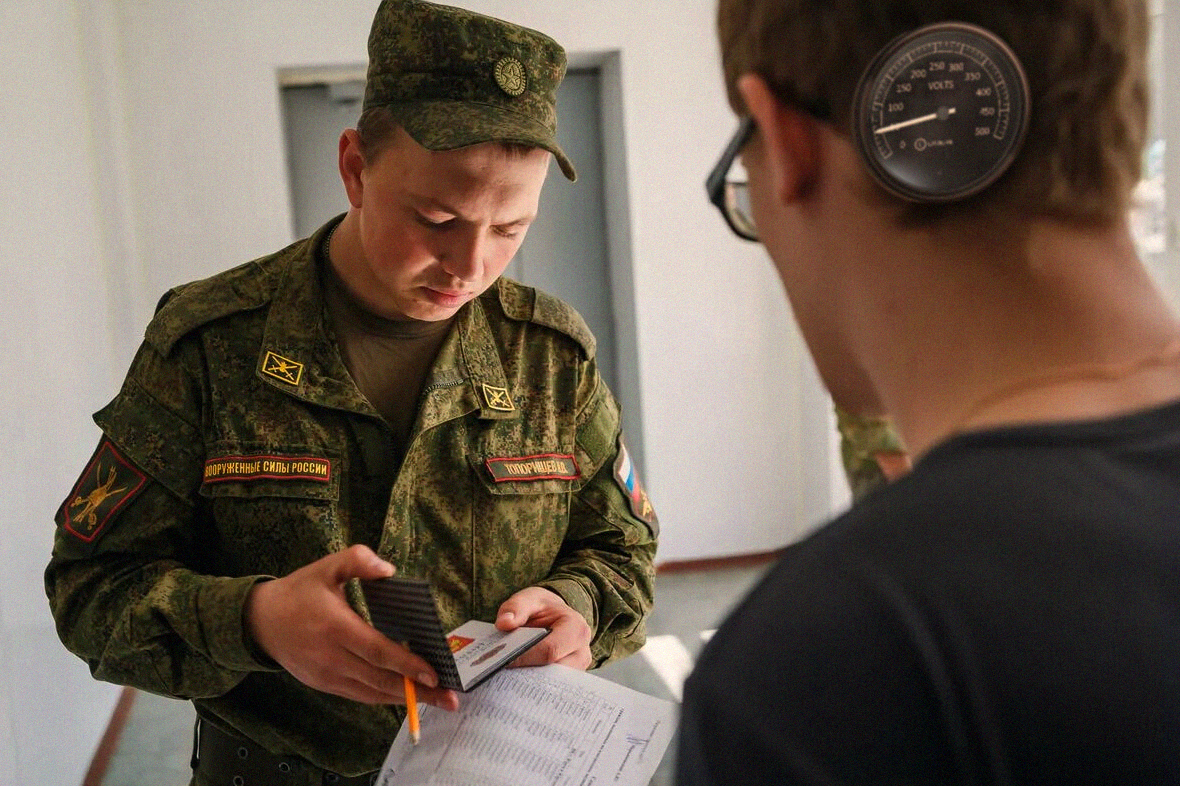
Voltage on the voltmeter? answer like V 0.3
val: V 50
